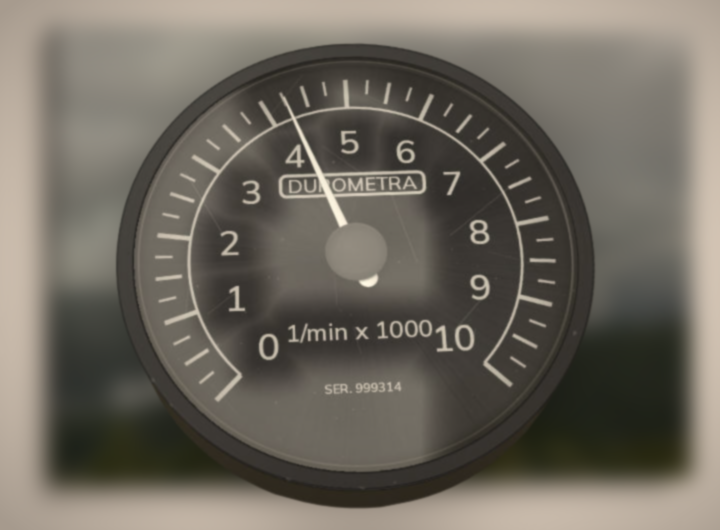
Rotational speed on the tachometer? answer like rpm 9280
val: rpm 4250
